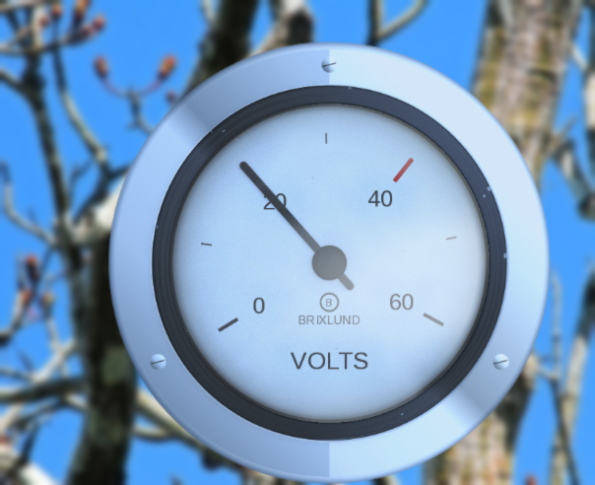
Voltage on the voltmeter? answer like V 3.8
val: V 20
